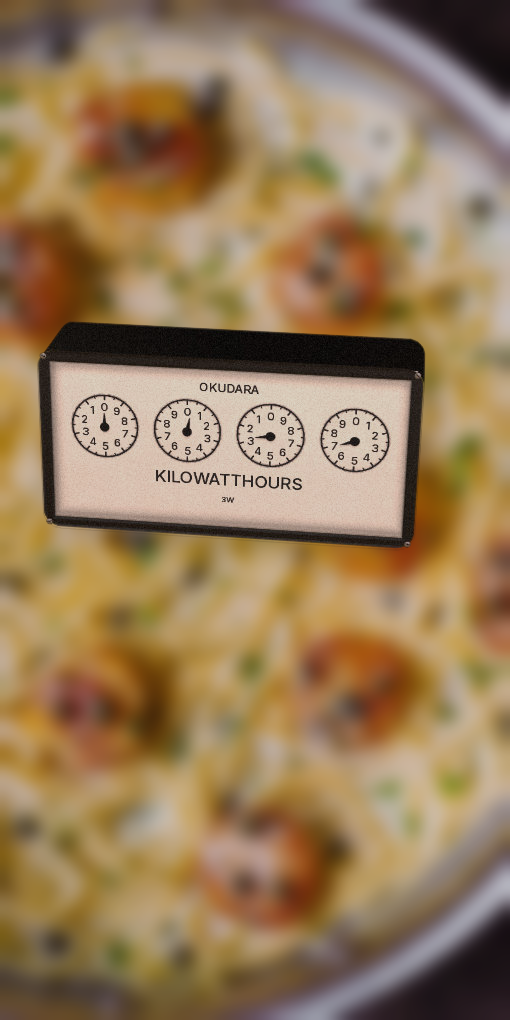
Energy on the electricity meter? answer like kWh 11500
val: kWh 27
